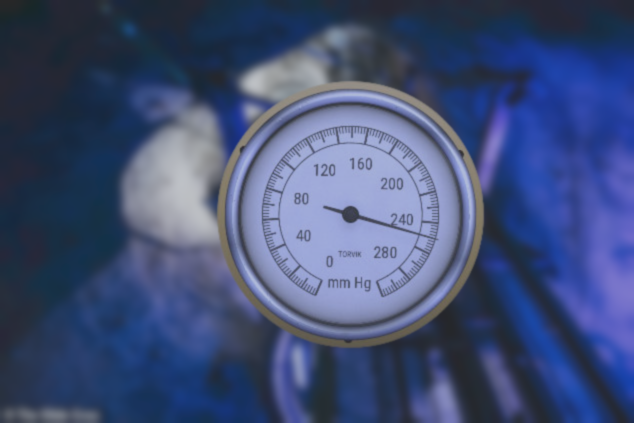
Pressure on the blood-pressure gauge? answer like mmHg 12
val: mmHg 250
